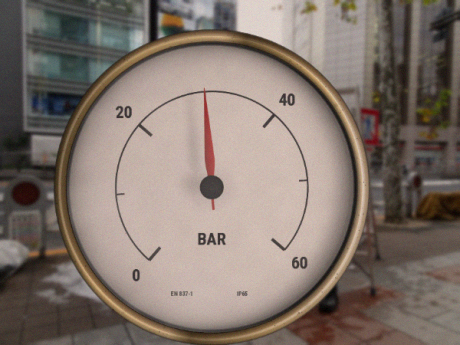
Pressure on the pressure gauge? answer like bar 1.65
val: bar 30
